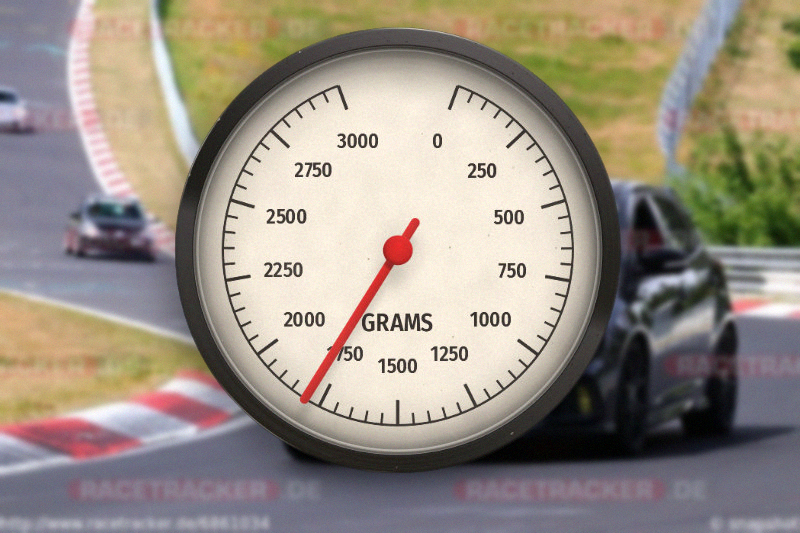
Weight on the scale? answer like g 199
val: g 1800
